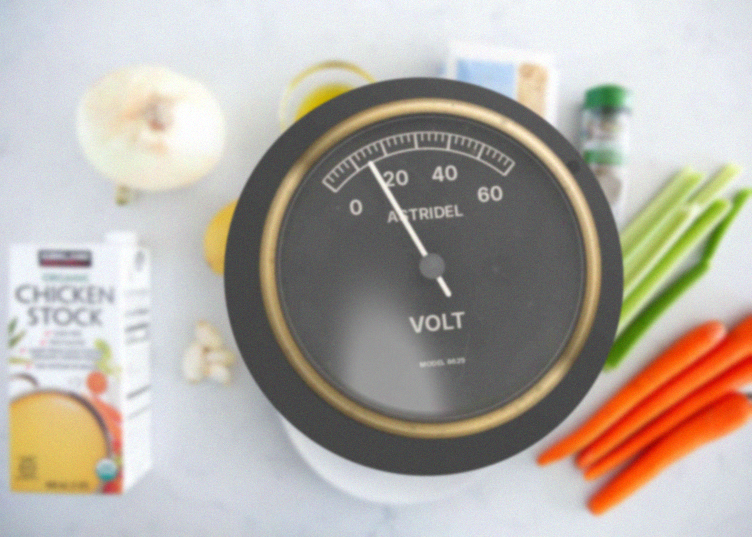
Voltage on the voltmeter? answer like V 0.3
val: V 14
